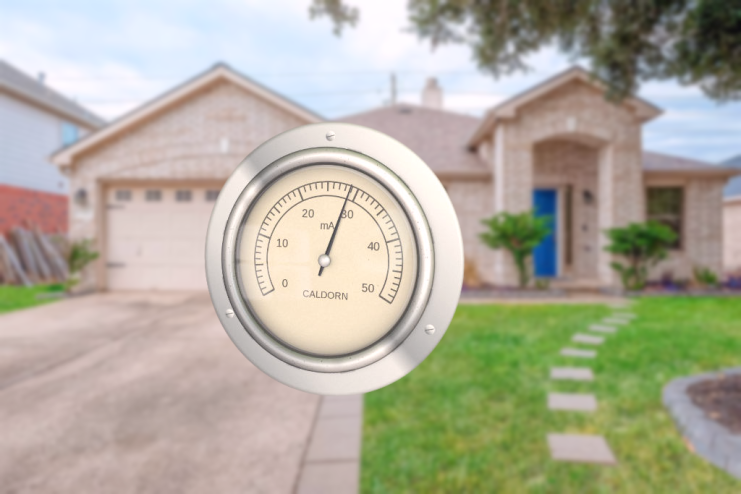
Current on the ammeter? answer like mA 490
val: mA 29
